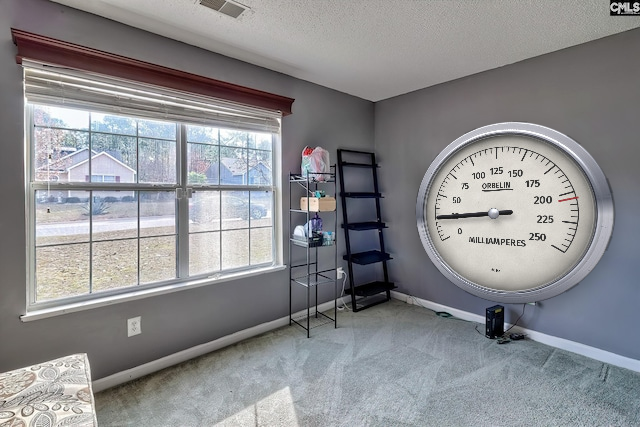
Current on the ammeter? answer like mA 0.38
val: mA 25
